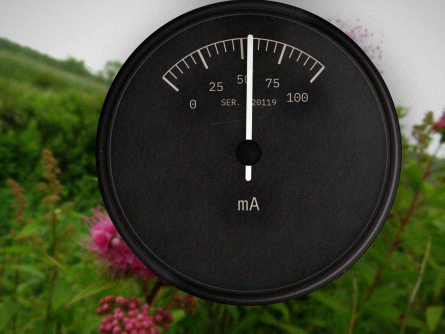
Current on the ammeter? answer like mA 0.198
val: mA 55
